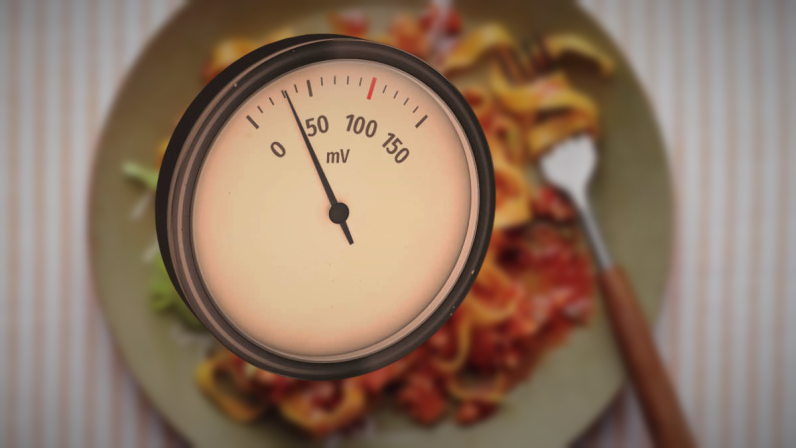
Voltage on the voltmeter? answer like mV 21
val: mV 30
